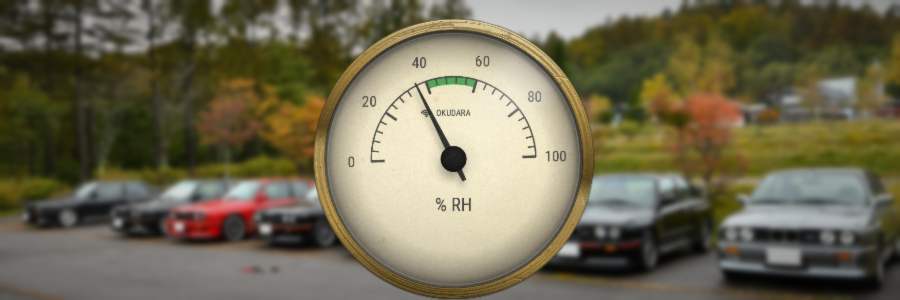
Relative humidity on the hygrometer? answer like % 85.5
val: % 36
